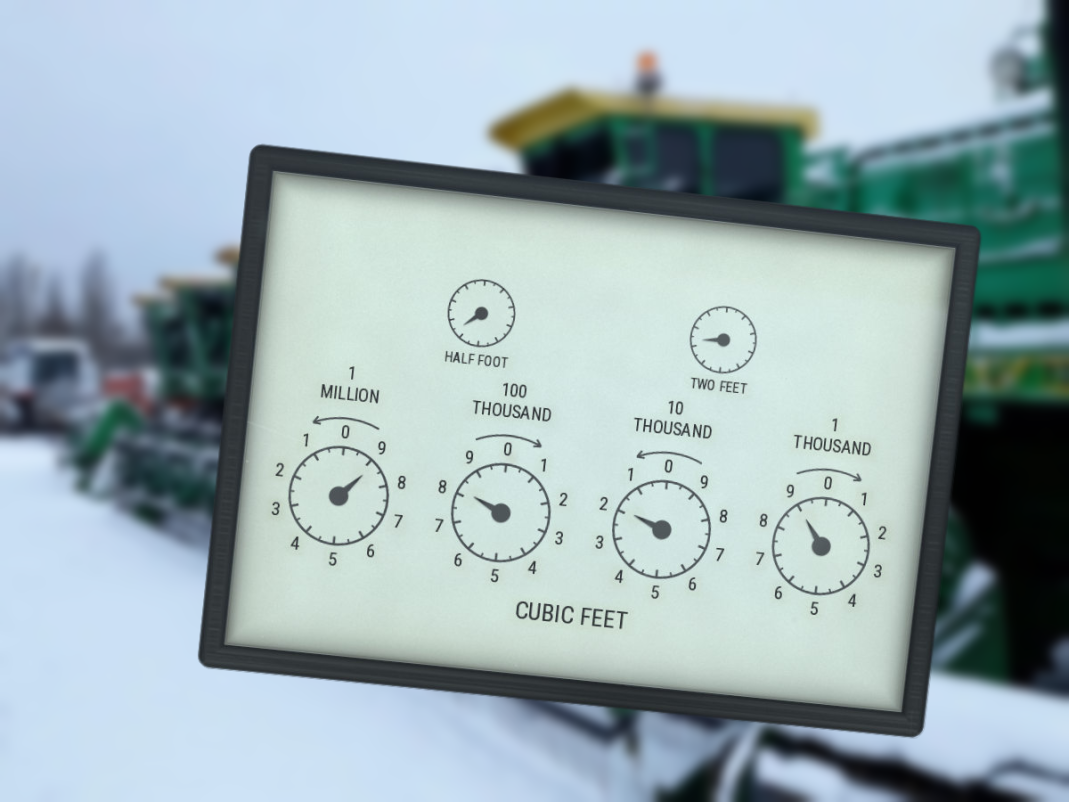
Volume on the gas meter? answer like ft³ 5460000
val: ft³ 881900
